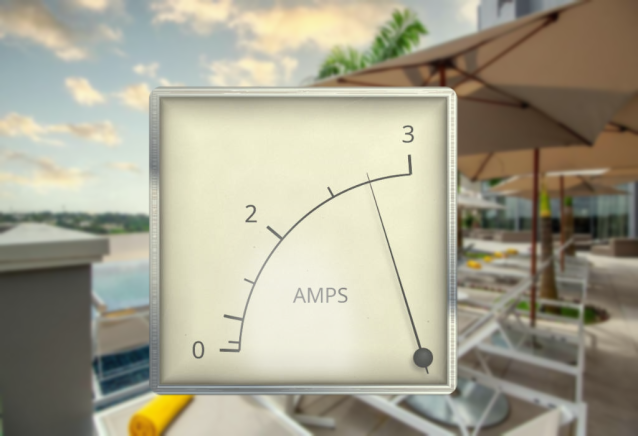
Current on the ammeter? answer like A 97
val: A 2.75
